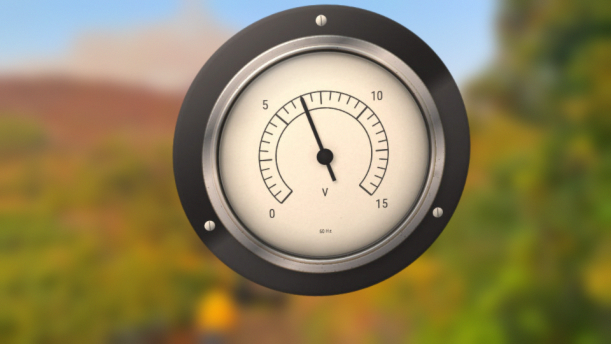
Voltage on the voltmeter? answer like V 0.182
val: V 6.5
